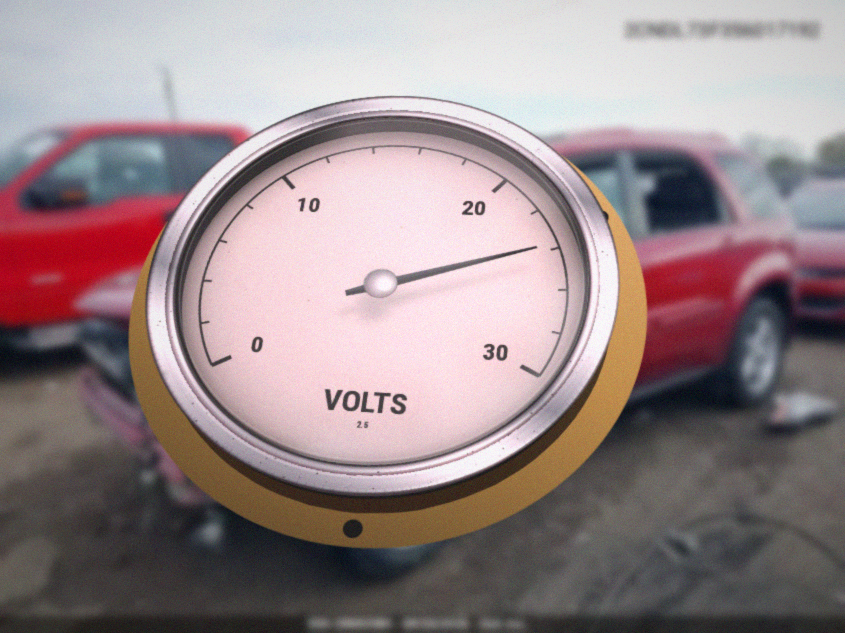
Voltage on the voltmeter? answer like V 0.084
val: V 24
